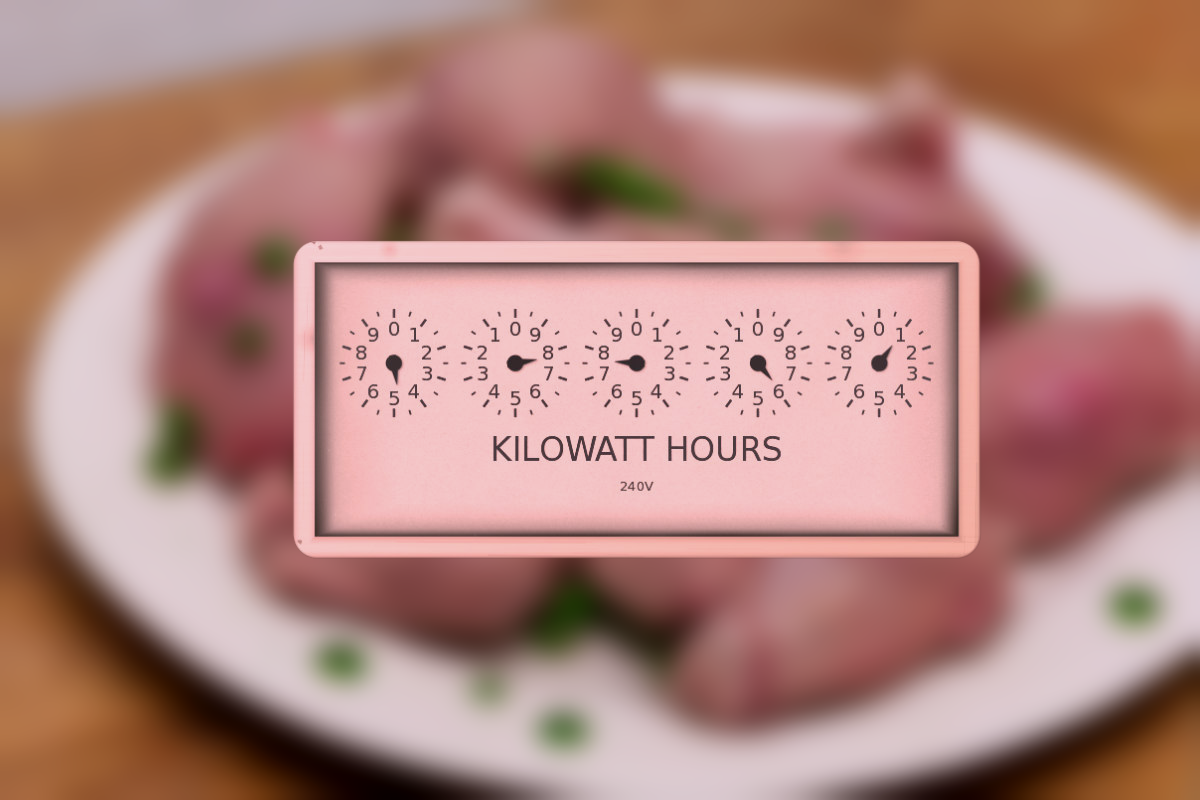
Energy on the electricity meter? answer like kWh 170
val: kWh 47761
